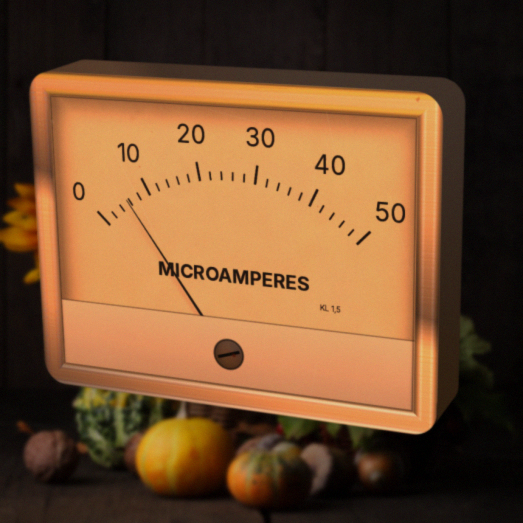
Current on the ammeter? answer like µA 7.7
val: µA 6
